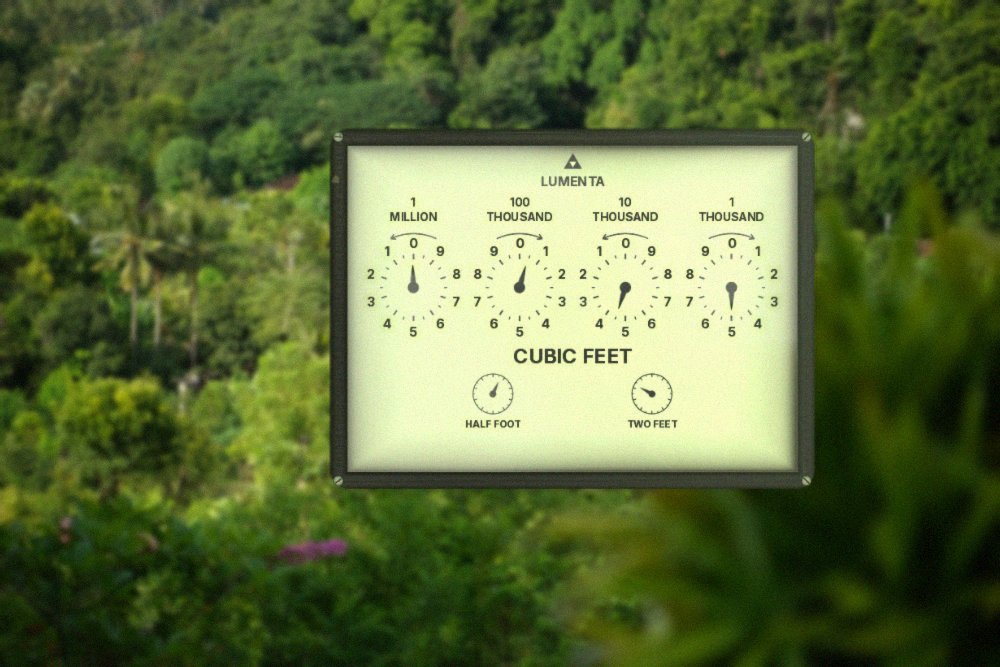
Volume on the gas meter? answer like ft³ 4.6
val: ft³ 4500
